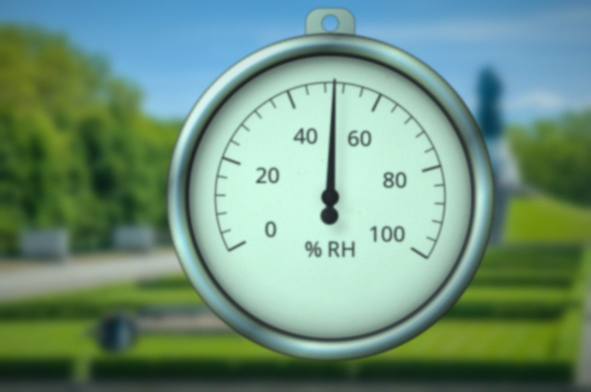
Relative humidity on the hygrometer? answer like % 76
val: % 50
